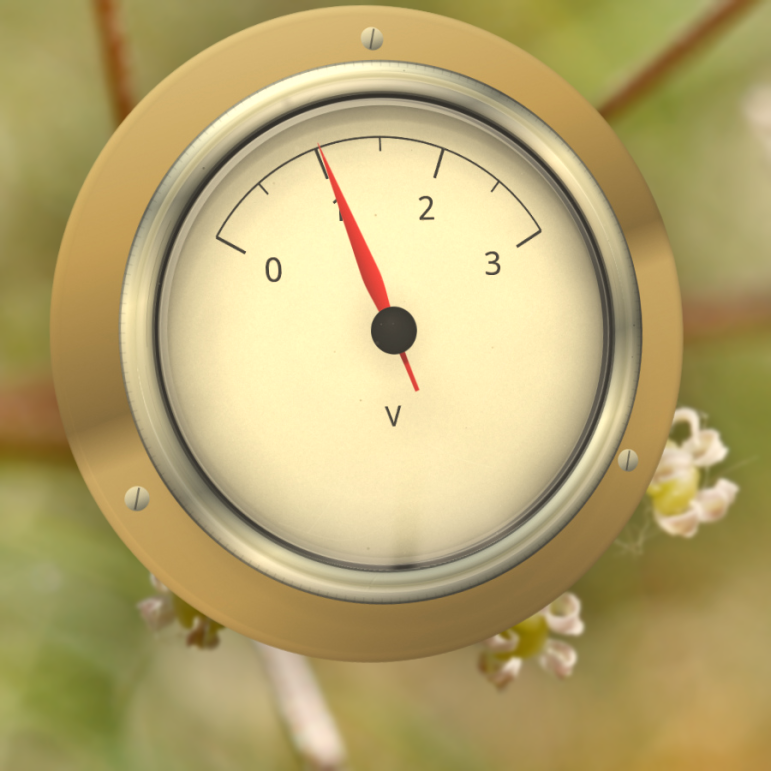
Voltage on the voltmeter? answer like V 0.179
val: V 1
